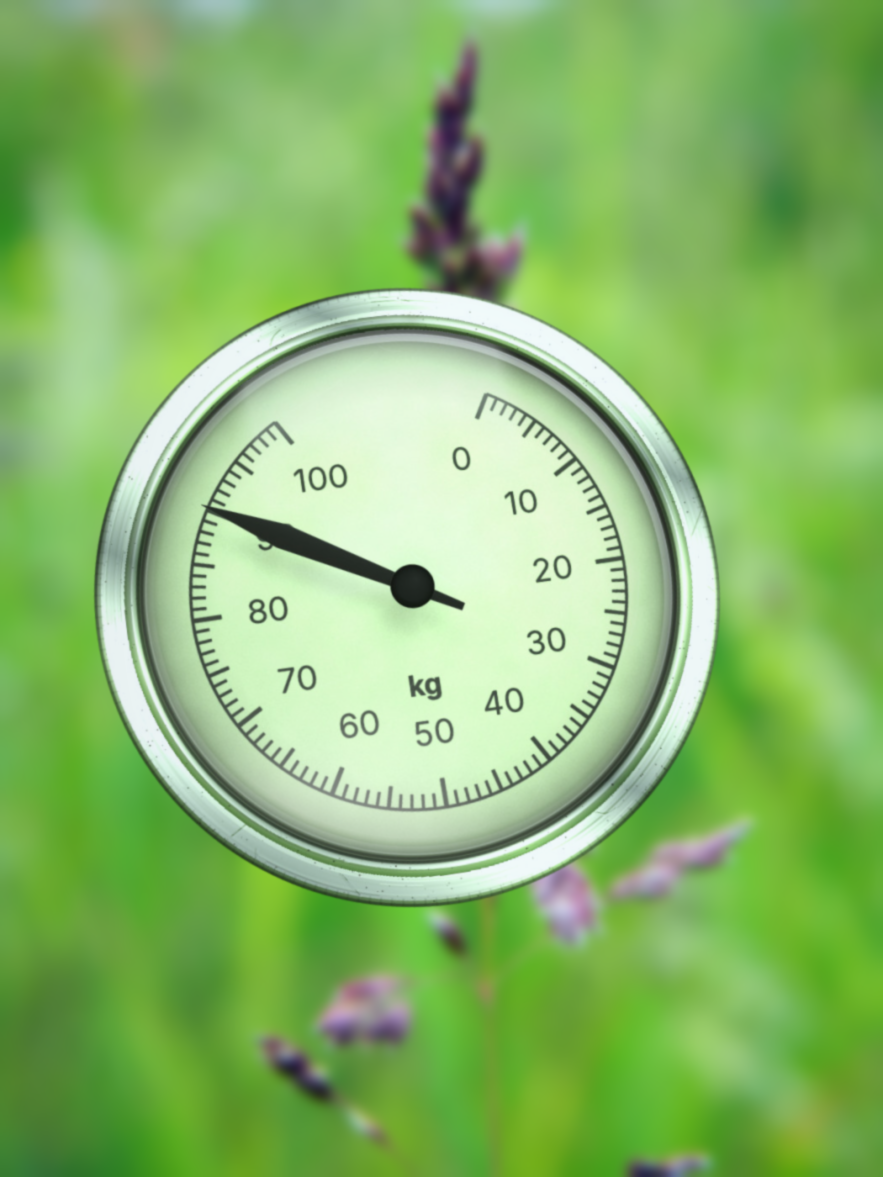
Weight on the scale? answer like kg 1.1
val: kg 90
